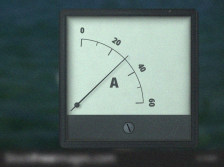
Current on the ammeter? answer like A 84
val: A 30
